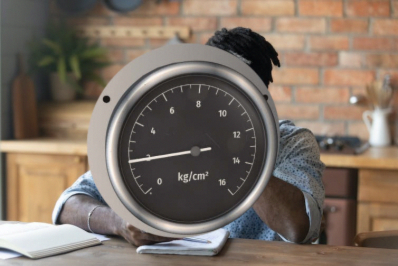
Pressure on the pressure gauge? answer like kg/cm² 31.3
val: kg/cm² 2
